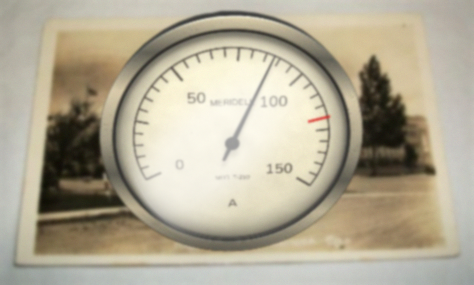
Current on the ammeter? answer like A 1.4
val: A 87.5
